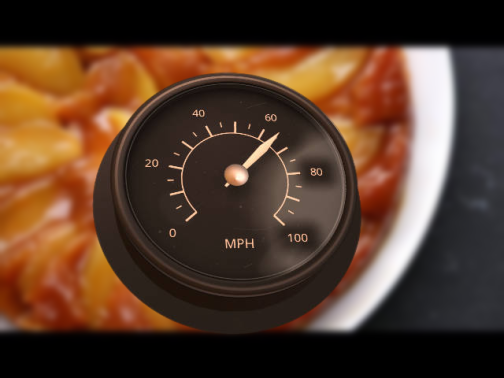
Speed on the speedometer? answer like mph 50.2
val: mph 65
